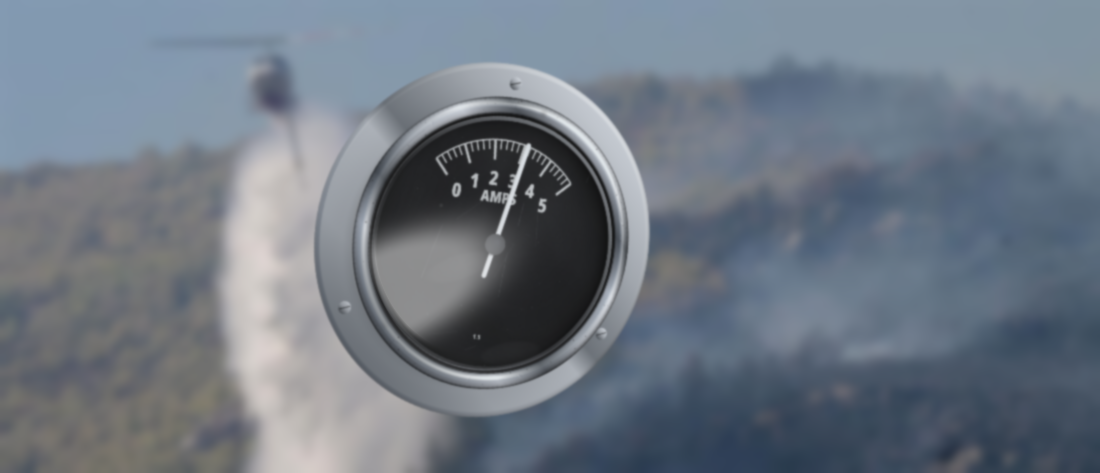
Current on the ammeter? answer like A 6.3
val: A 3
